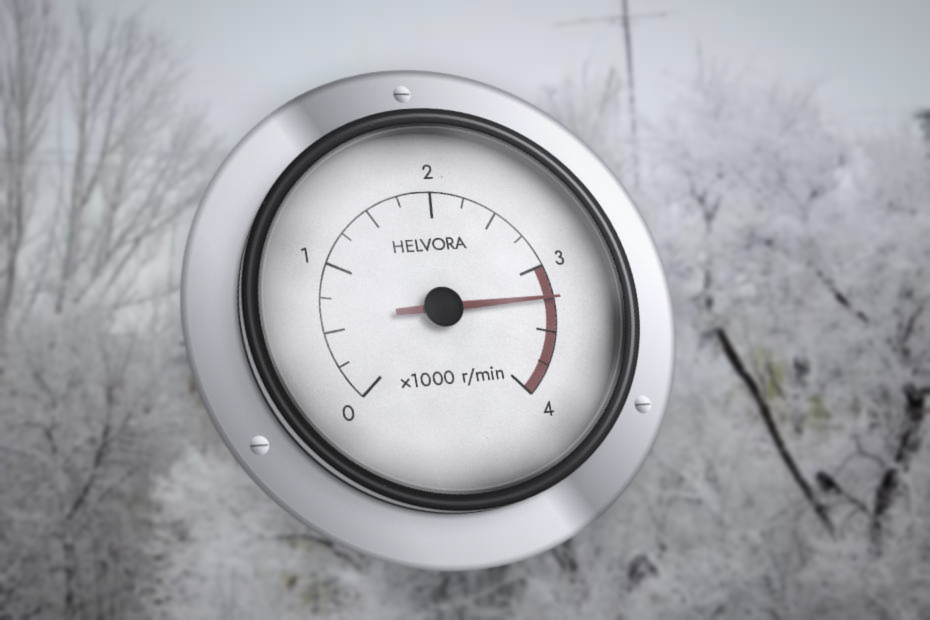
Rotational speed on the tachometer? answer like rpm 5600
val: rpm 3250
